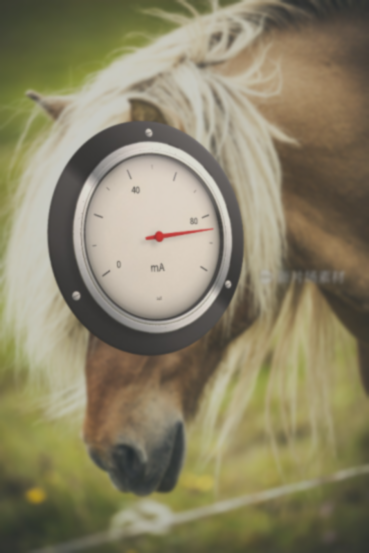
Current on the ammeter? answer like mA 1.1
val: mA 85
